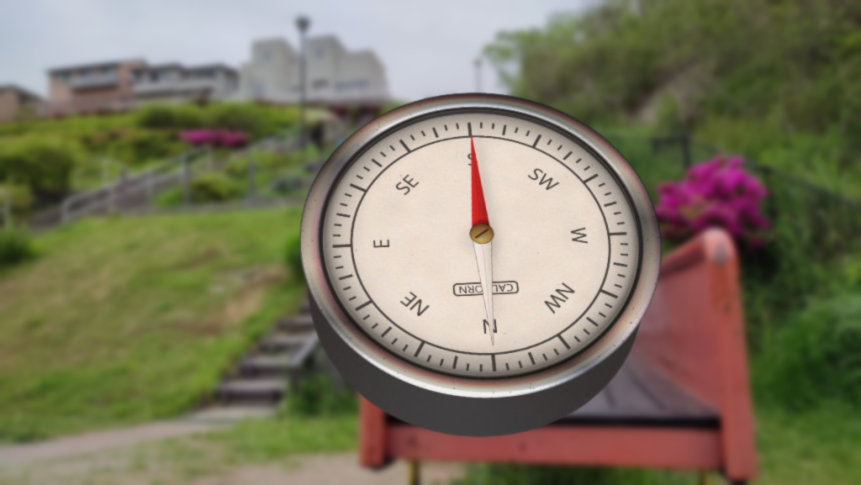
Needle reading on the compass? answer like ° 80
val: ° 180
